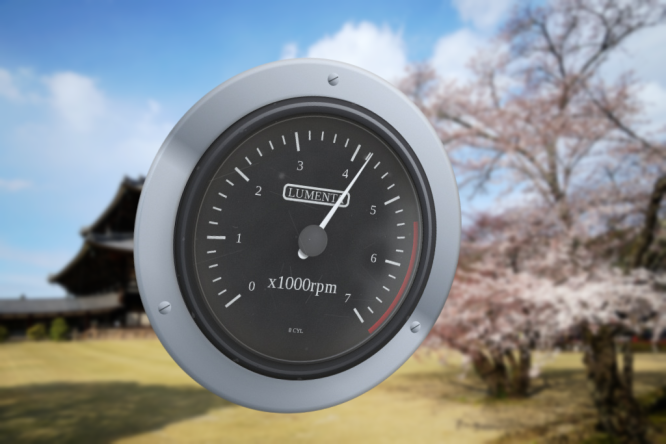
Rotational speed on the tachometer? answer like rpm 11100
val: rpm 4200
